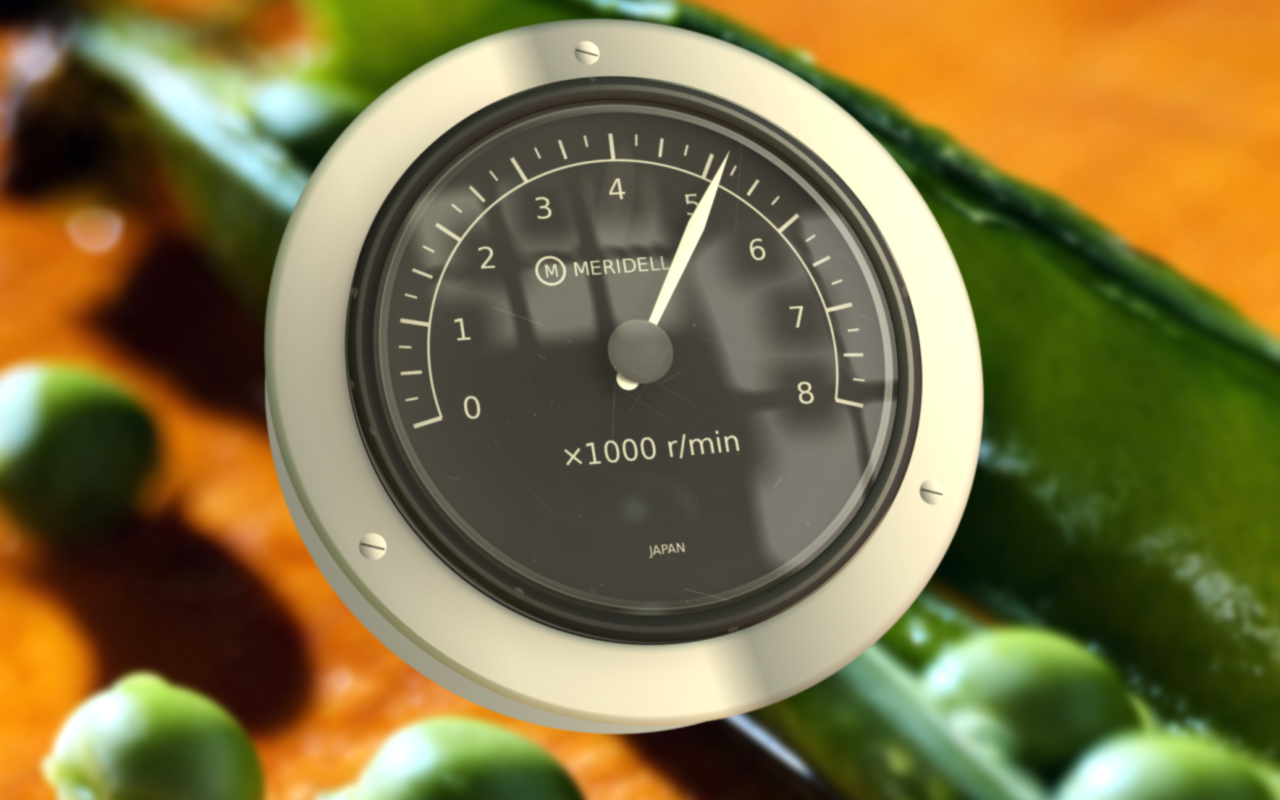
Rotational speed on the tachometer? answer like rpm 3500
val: rpm 5125
